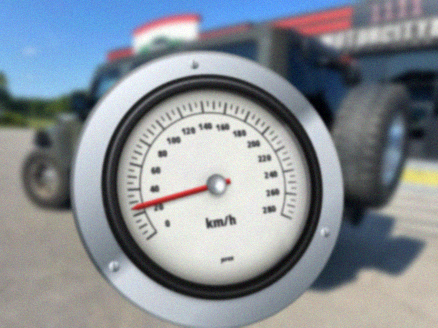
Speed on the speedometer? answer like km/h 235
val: km/h 25
